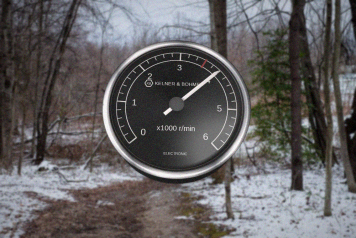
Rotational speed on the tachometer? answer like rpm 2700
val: rpm 4000
